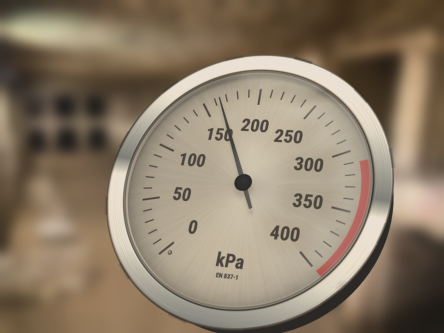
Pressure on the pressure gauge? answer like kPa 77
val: kPa 165
